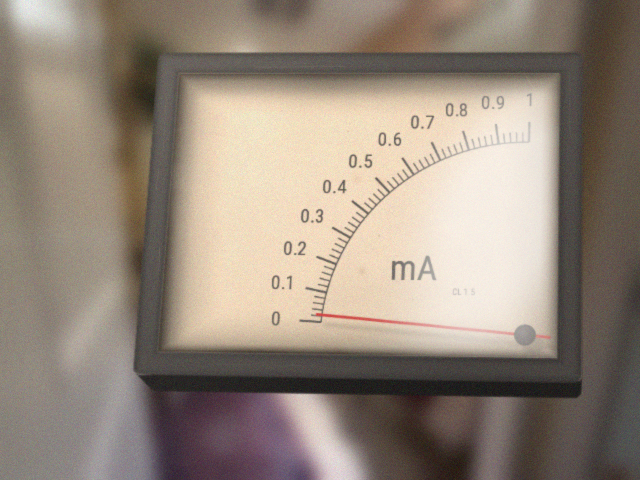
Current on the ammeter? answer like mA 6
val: mA 0.02
